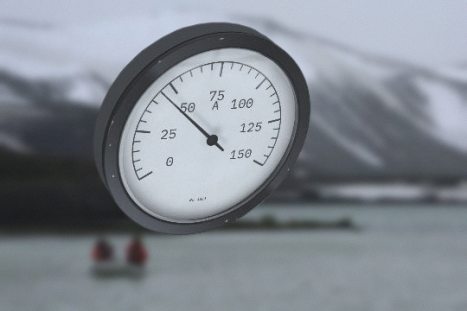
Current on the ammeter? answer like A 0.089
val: A 45
